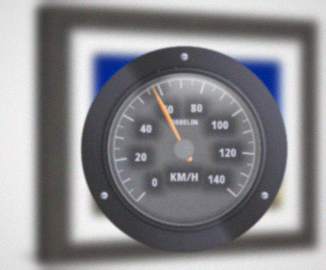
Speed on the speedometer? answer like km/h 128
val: km/h 57.5
